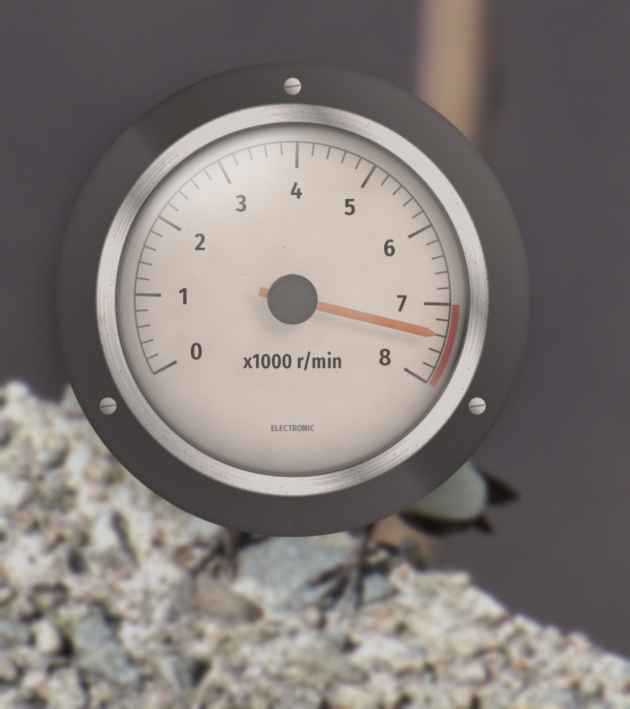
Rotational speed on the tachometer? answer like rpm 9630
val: rpm 7400
